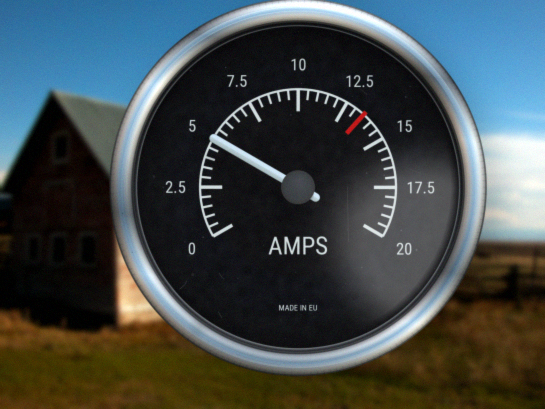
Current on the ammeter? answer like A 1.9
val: A 5
